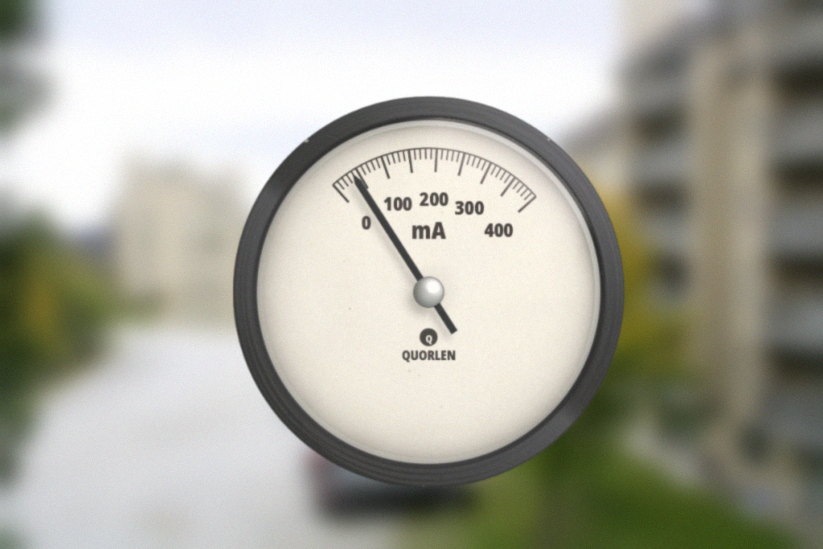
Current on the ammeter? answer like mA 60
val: mA 40
